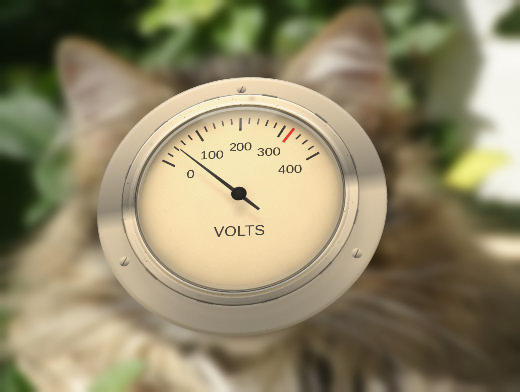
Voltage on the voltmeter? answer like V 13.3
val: V 40
